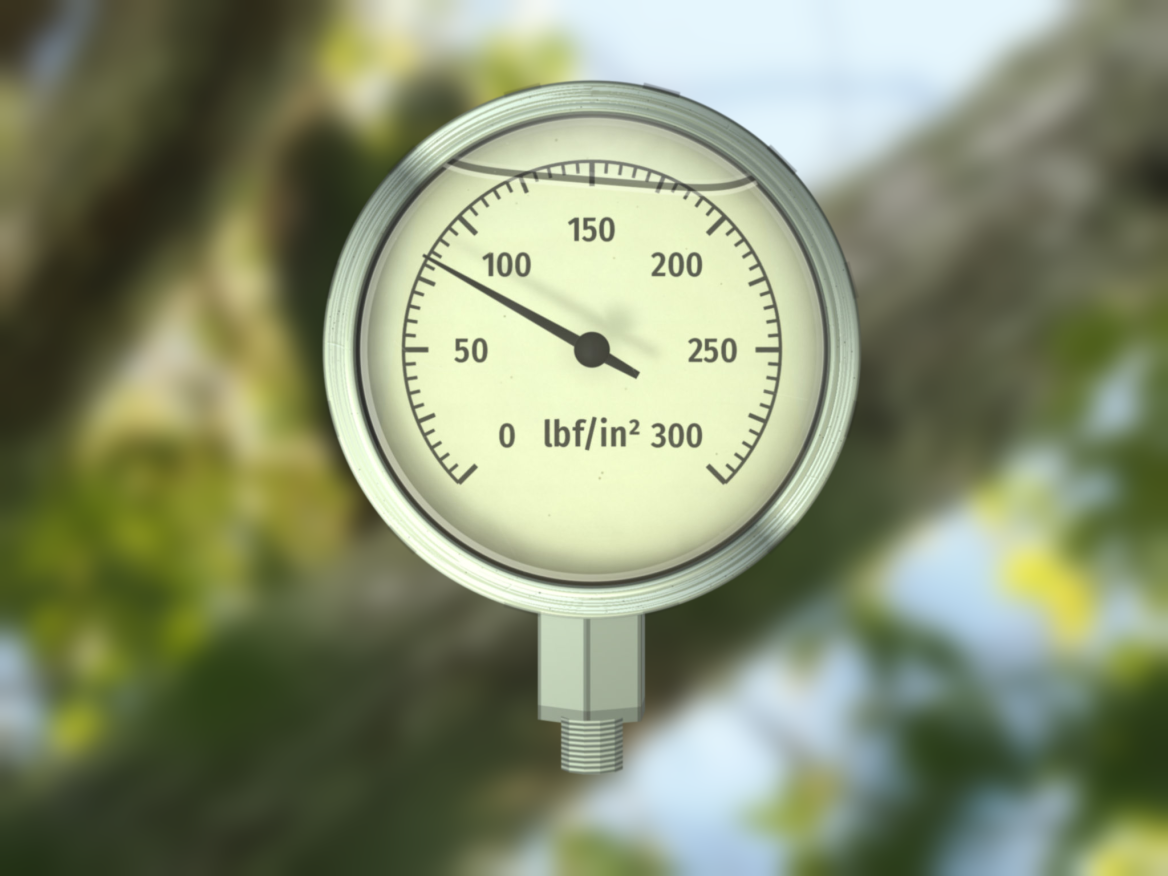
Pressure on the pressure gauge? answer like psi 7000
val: psi 82.5
